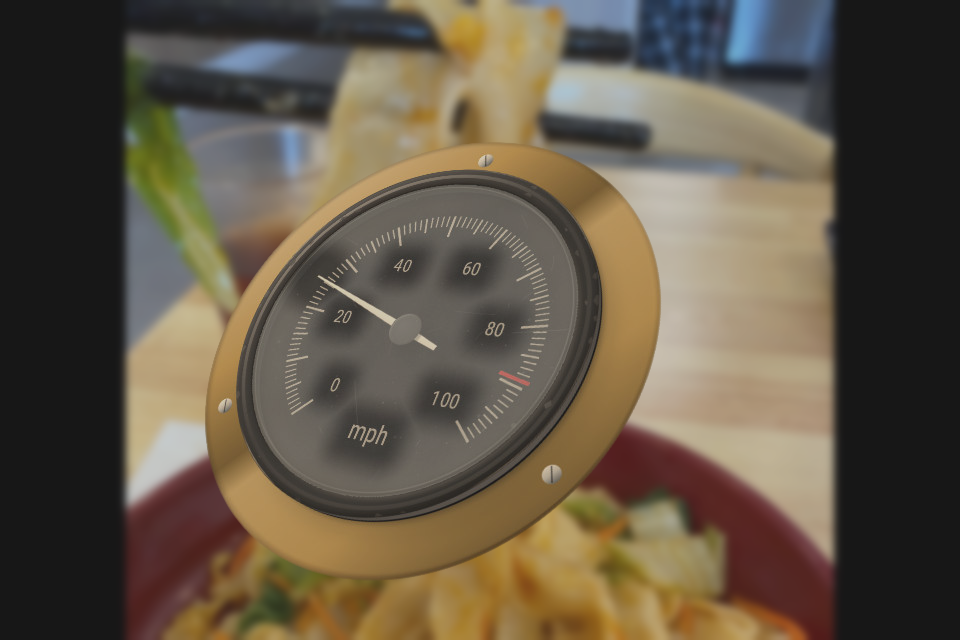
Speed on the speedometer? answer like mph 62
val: mph 25
